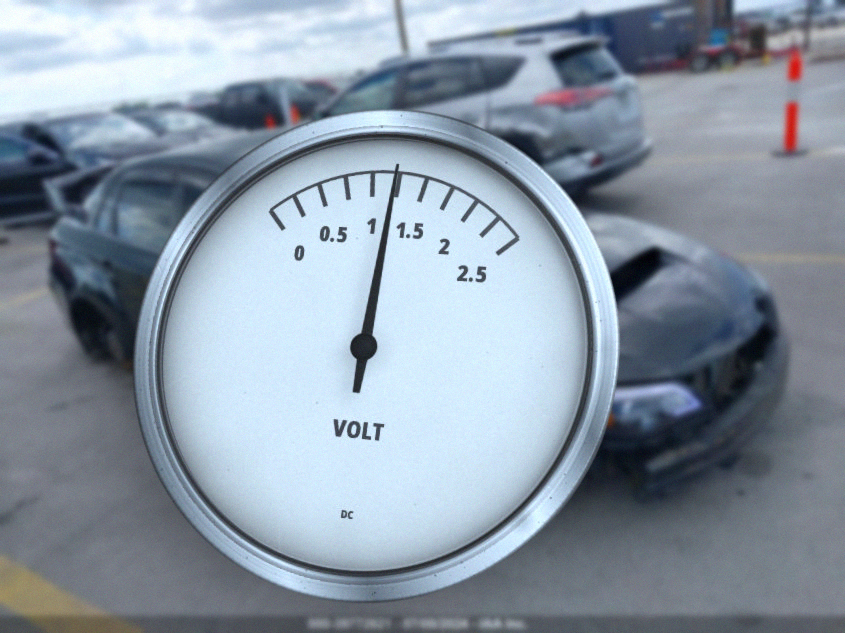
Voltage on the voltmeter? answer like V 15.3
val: V 1.25
